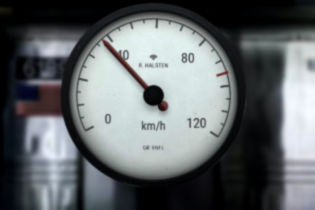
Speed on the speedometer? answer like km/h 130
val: km/h 37.5
